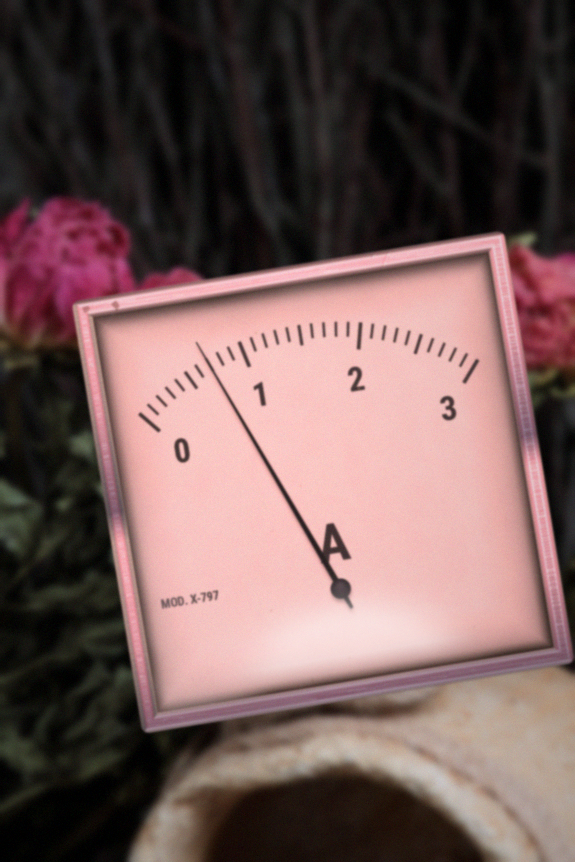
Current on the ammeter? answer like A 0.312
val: A 0.7
